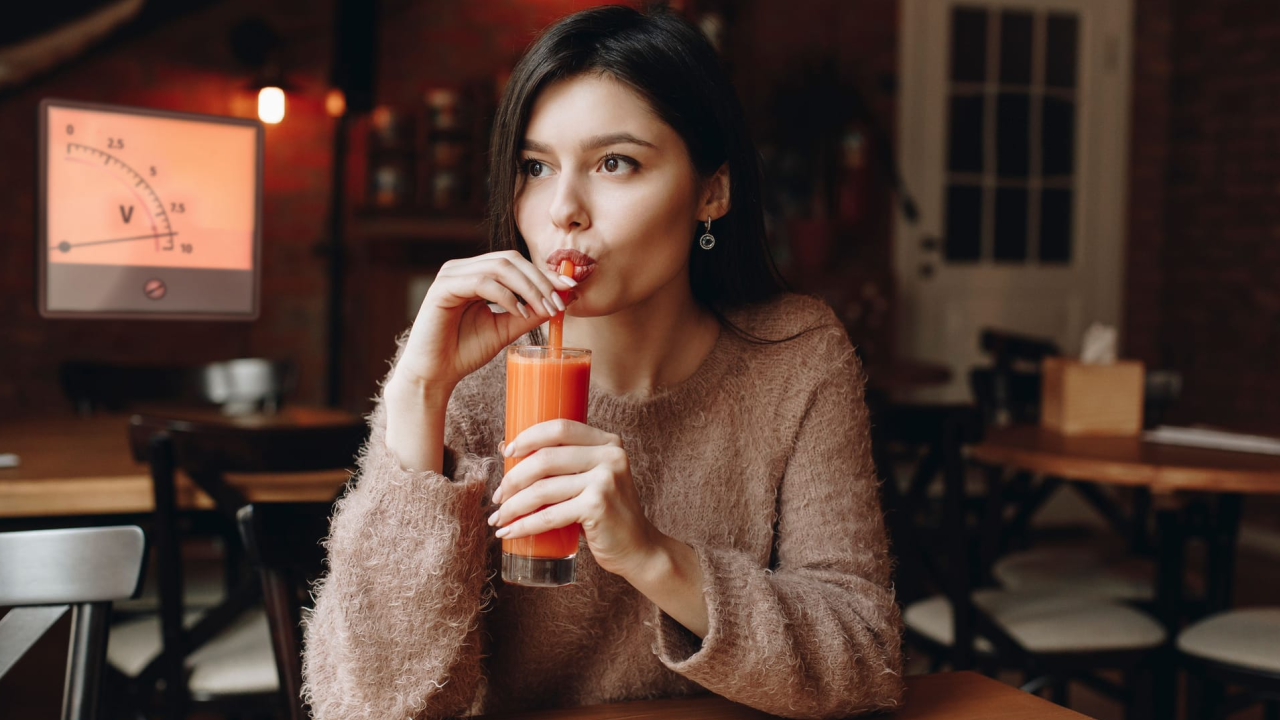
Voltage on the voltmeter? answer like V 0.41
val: V 9
